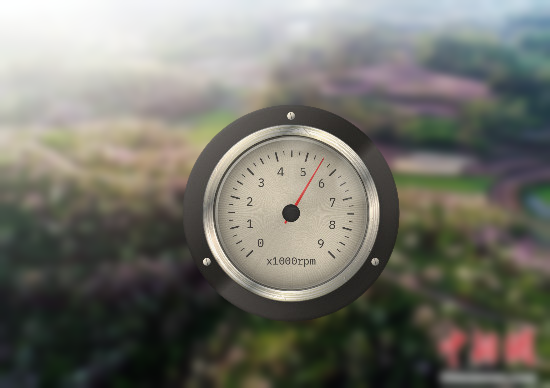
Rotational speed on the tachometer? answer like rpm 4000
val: rpm 5500
